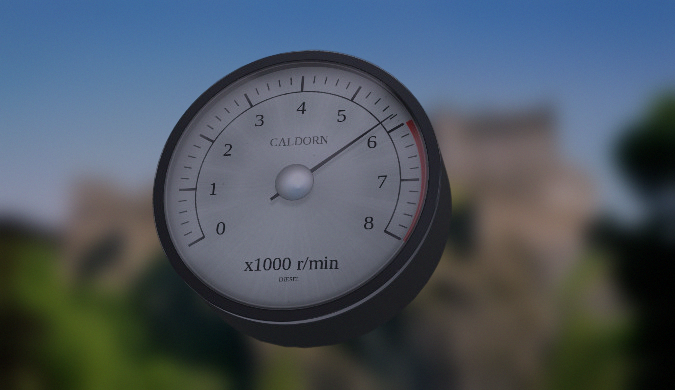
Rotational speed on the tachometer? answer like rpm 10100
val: rpm 5800
